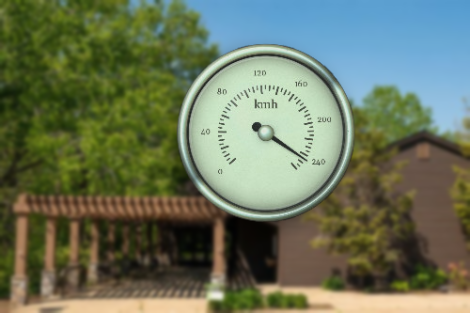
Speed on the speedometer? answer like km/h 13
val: km/h 245
